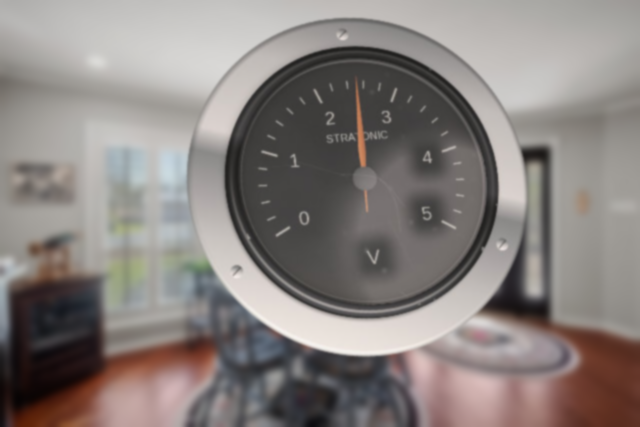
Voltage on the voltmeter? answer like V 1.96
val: V 2.5
